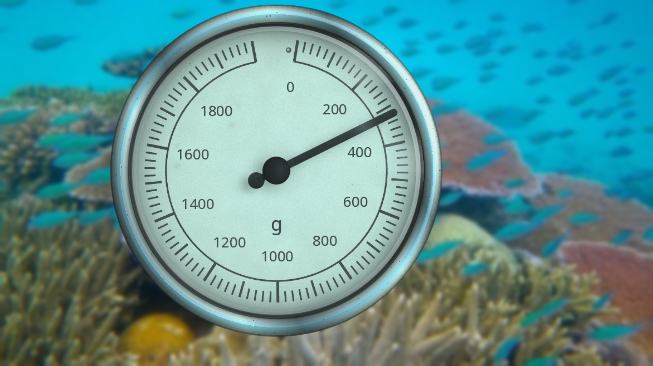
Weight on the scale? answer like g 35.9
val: g 320
